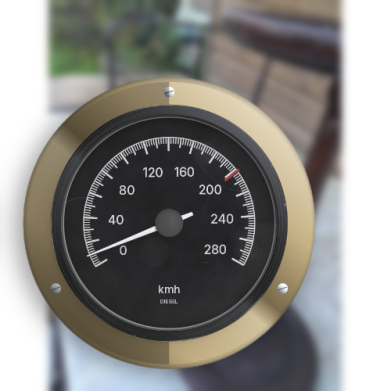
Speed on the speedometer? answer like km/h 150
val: km/h 10
